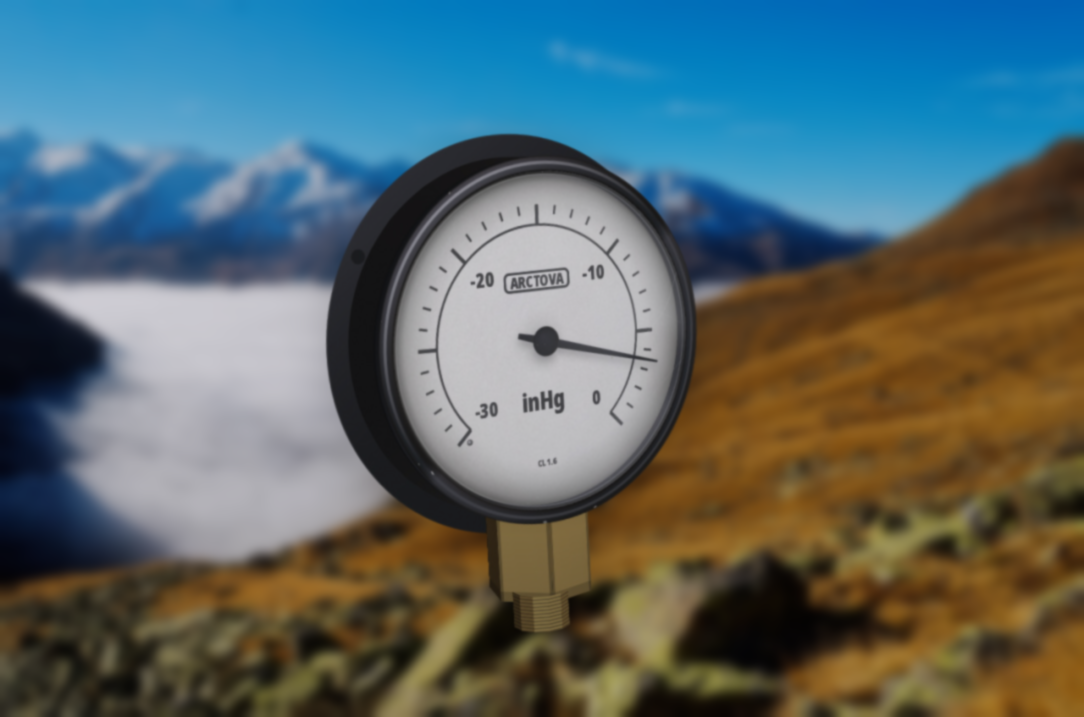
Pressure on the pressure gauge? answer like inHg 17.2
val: inHg -3.5
